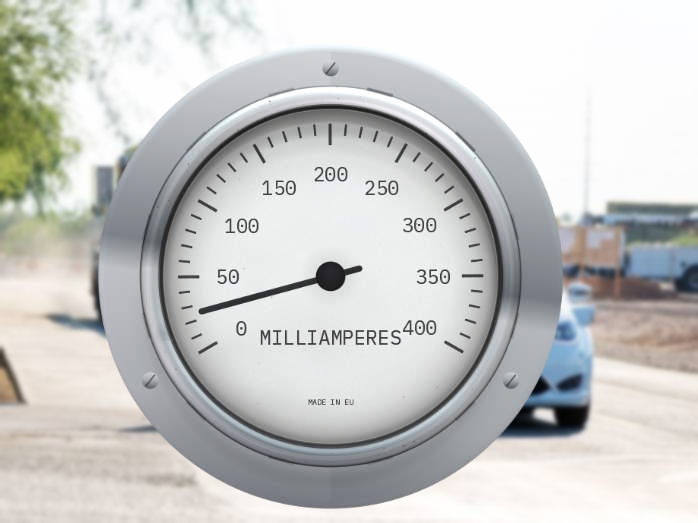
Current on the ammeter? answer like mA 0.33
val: mA 25
